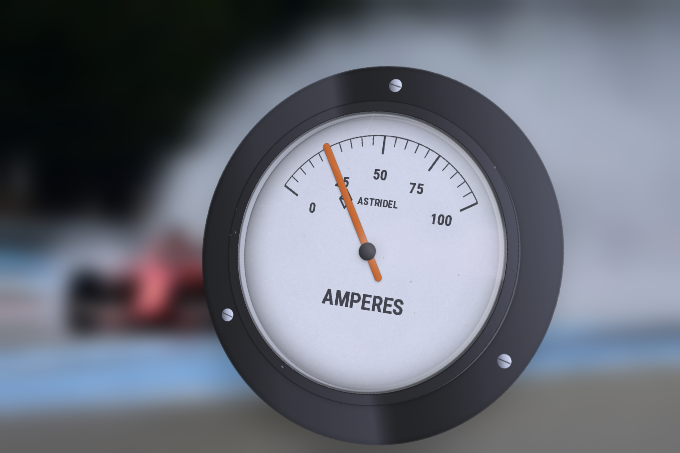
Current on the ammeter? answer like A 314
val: A 25
